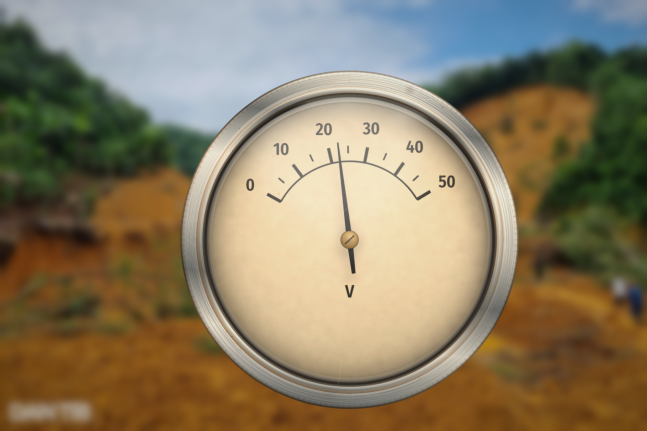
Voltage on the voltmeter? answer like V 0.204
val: V 22.5
